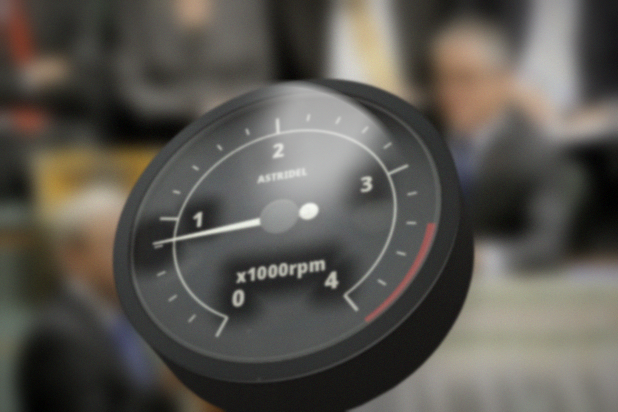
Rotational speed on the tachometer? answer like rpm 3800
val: rpm 800
